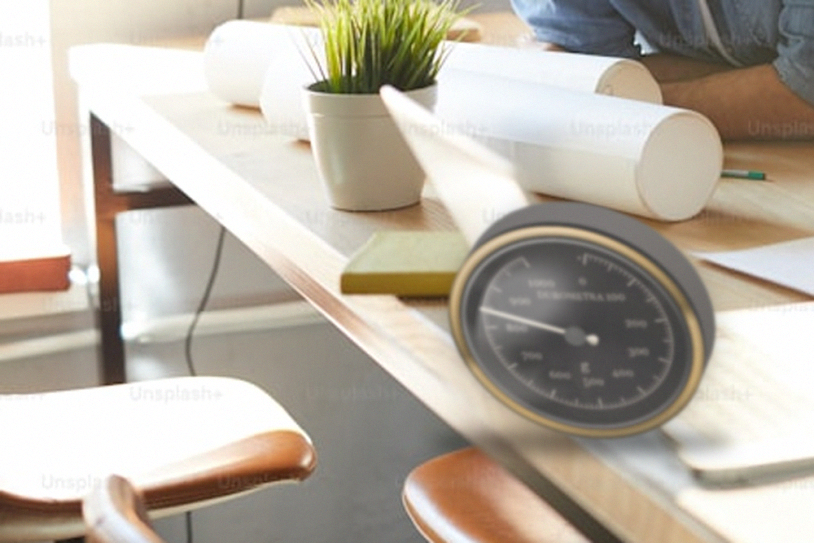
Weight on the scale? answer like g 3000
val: g 850
